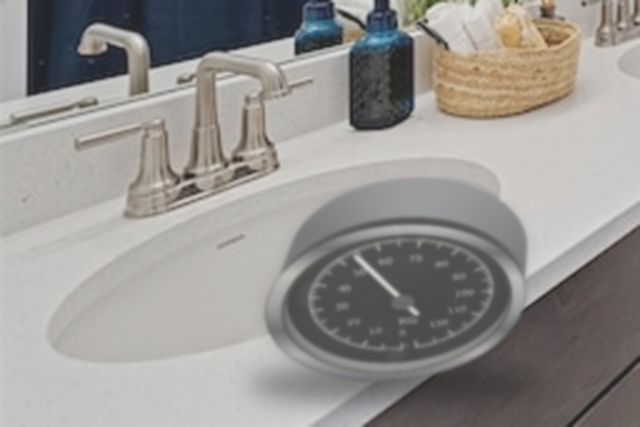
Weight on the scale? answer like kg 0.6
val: kg 55
